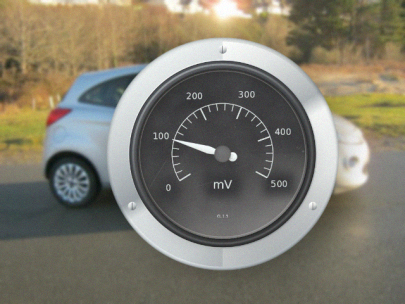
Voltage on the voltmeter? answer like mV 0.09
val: mV 100
